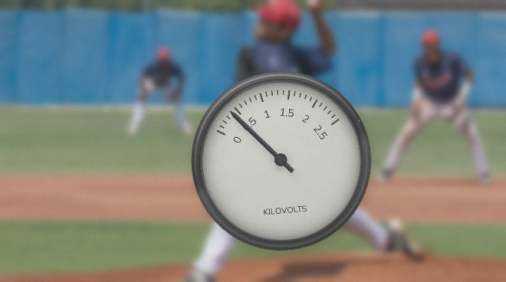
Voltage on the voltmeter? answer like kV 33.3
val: kV 0.4
